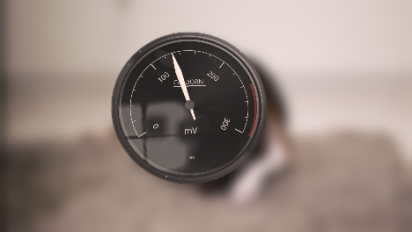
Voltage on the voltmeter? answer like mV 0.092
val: mV 130
